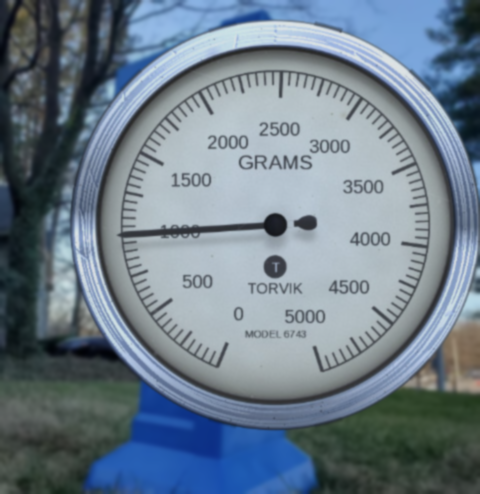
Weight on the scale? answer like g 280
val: g 1000
